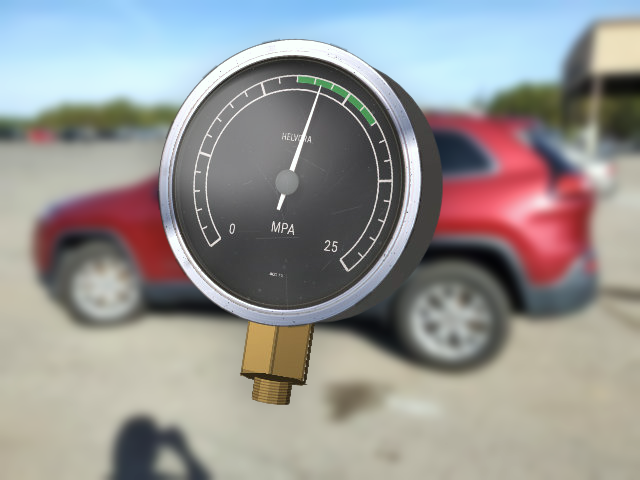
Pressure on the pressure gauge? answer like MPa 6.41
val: MPa 13.5
